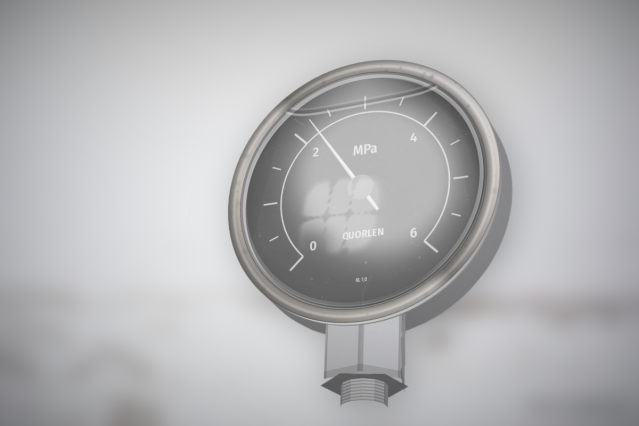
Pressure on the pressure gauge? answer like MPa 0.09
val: MPa 2.25
